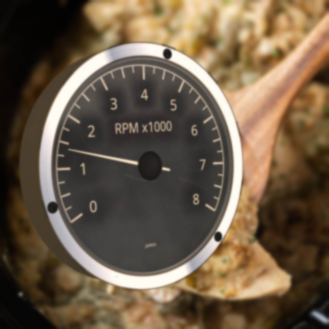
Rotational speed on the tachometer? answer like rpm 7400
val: rpm 1375
